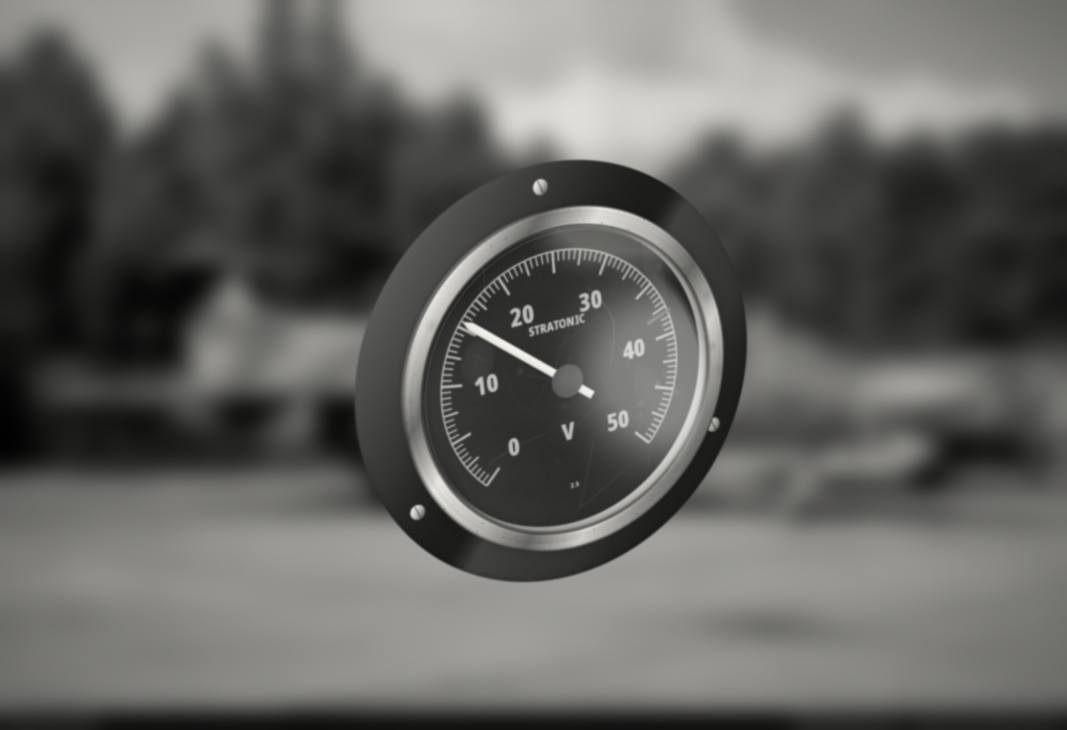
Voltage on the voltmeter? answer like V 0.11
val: V 15.5
